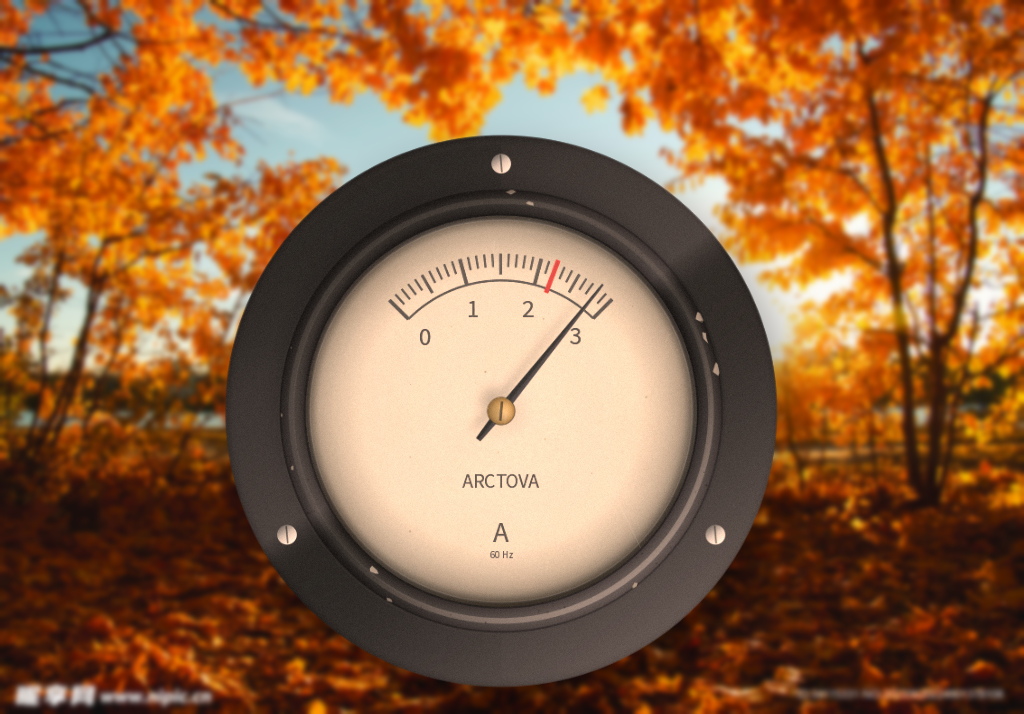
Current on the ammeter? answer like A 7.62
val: A 2.8
